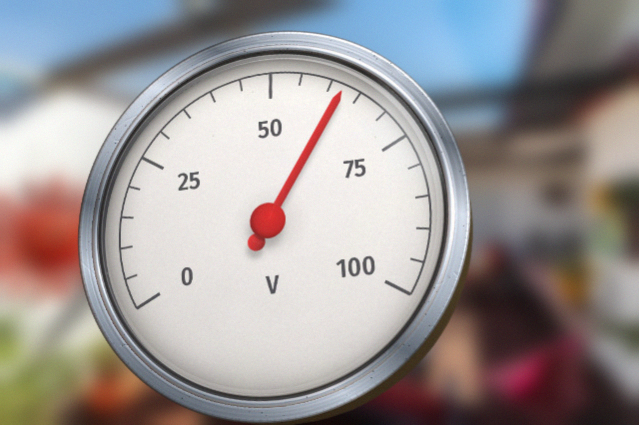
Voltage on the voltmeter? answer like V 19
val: V 62.5
